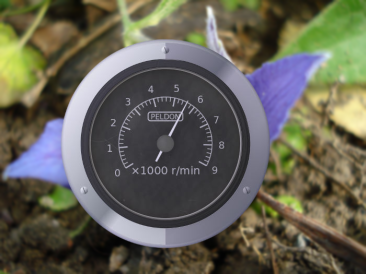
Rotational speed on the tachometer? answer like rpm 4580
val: rpm 5600
